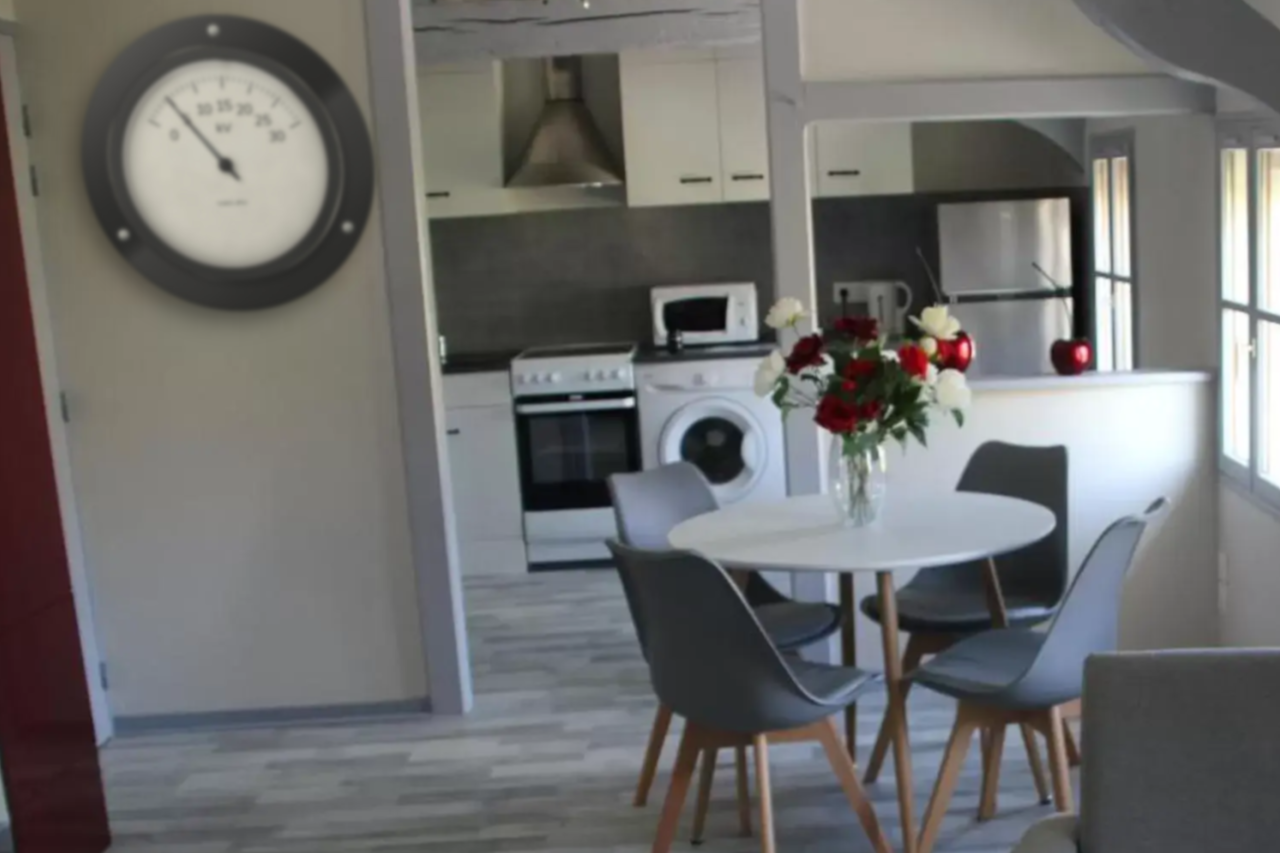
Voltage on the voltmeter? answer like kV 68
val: kV 5
